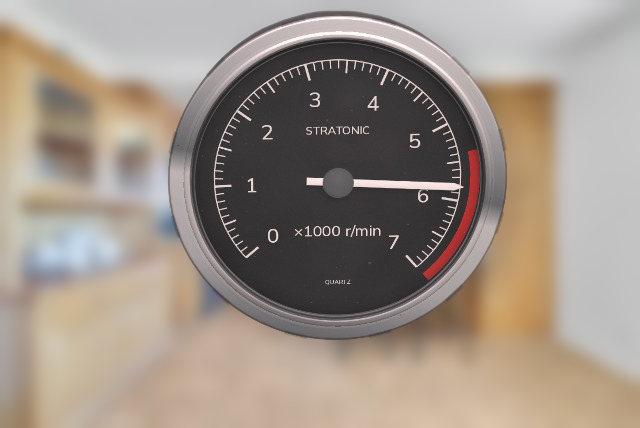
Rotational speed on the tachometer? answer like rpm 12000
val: rpm 5800
